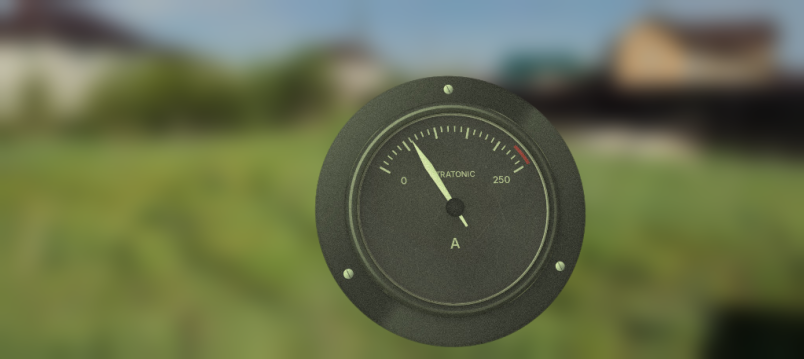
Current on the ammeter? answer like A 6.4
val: A 60
